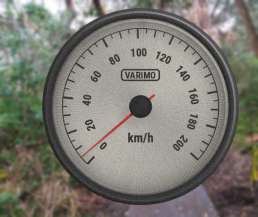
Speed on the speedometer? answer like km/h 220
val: km/h 5
